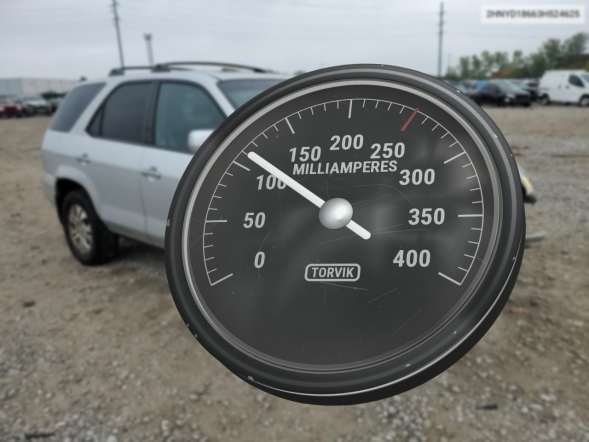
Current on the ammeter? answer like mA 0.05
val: mA 110
